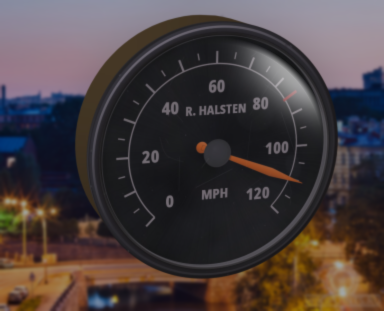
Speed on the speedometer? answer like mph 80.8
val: mph 110
